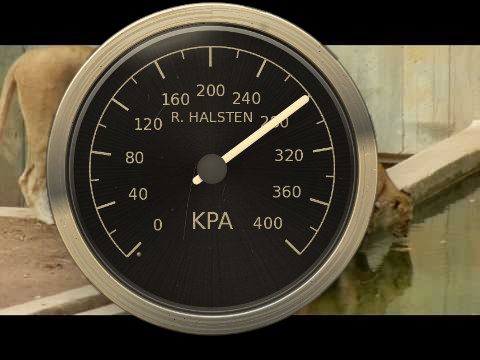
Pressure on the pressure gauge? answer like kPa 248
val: kPa 280
